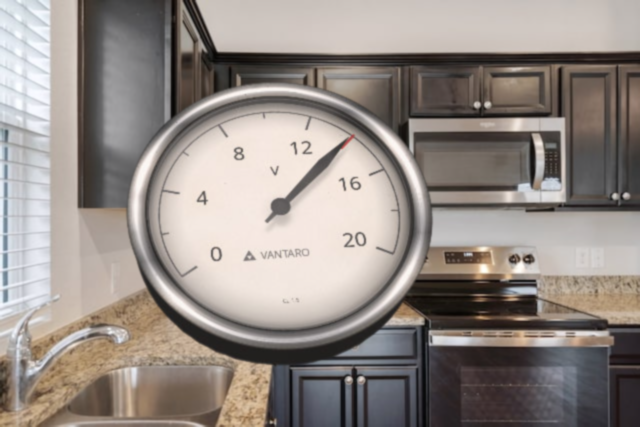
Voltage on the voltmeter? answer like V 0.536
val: V 14
